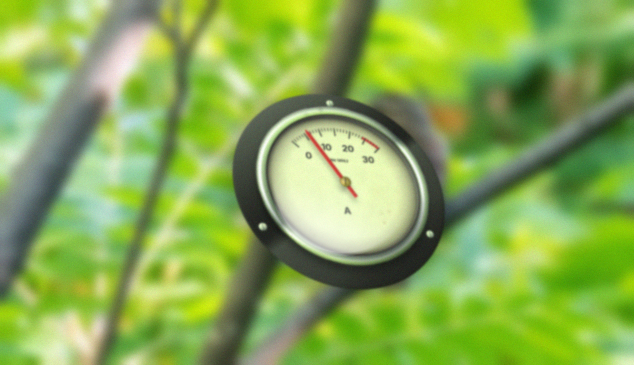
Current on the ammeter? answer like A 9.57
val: A 5
